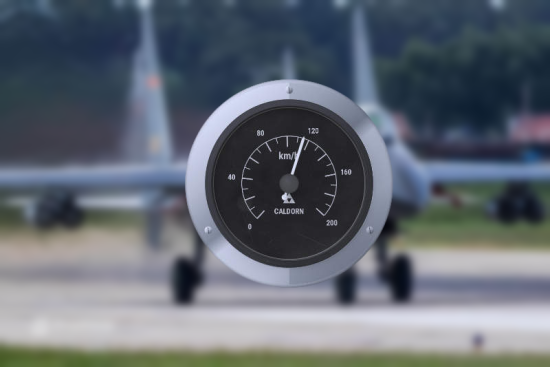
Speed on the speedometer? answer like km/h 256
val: km/h 115
